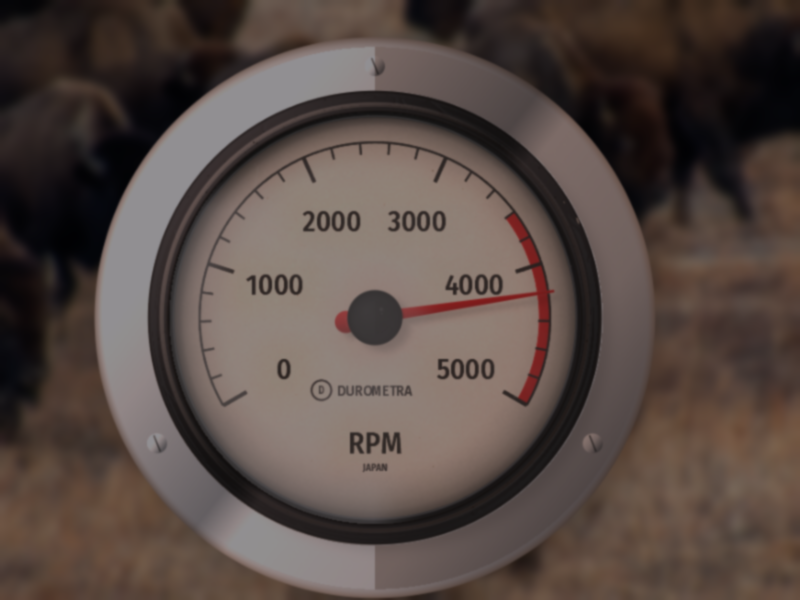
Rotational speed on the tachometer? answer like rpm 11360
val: rpm 4200
